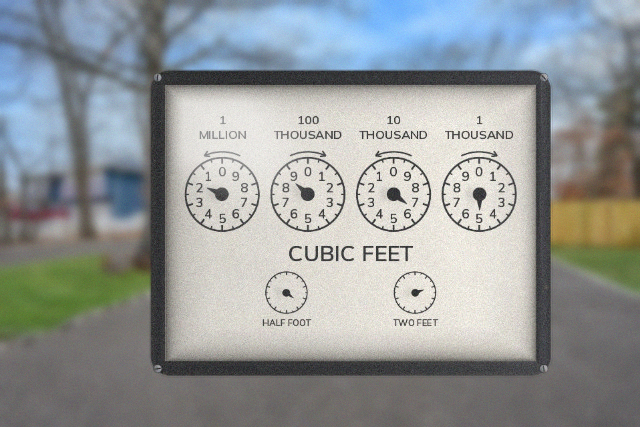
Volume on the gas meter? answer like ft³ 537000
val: ft³ 186500
